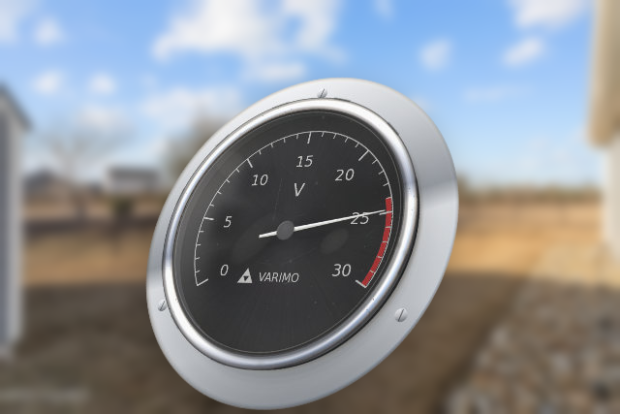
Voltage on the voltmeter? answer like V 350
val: V 25
